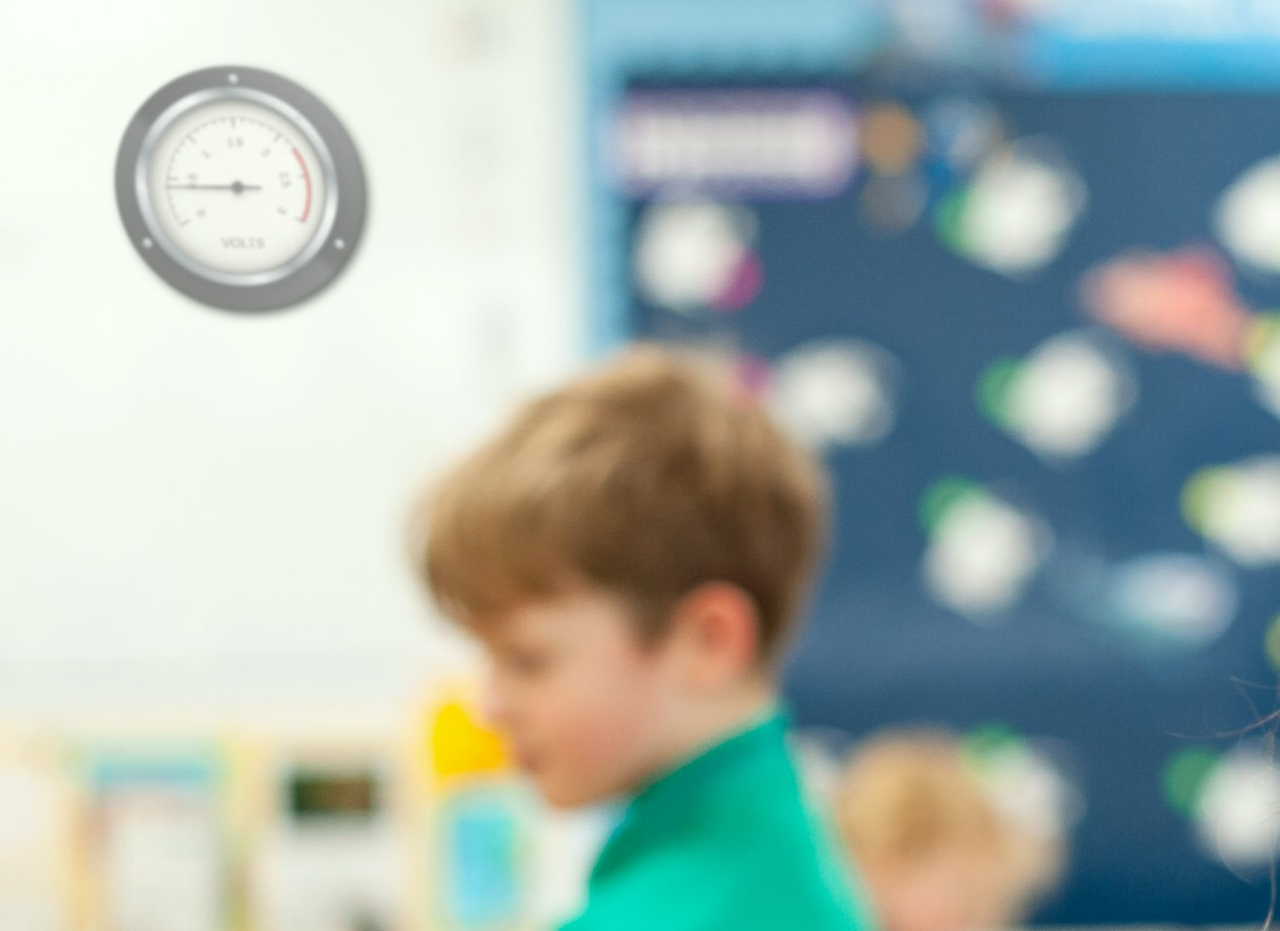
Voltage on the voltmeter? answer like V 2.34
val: V 0.4
